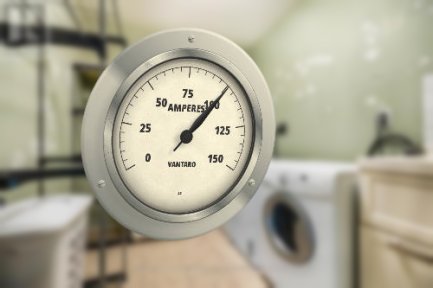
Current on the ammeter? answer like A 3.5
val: A 100
